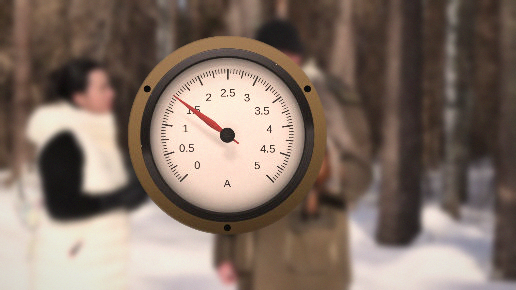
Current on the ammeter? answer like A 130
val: A 1.5
